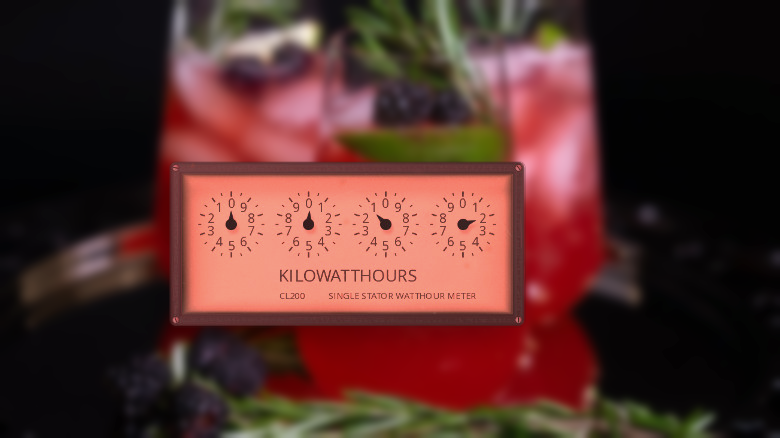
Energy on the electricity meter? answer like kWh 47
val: kWh 12
